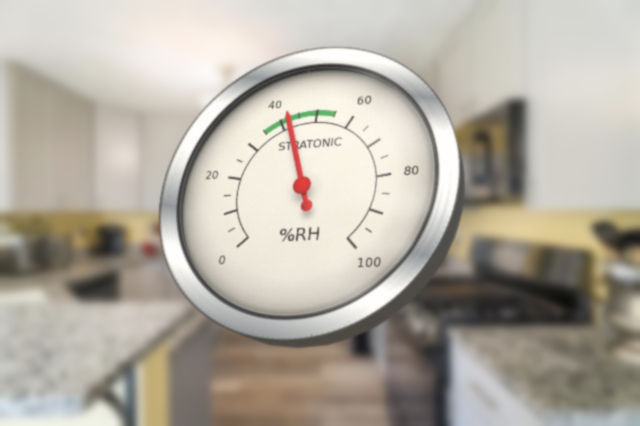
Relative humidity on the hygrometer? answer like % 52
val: % 42.5
